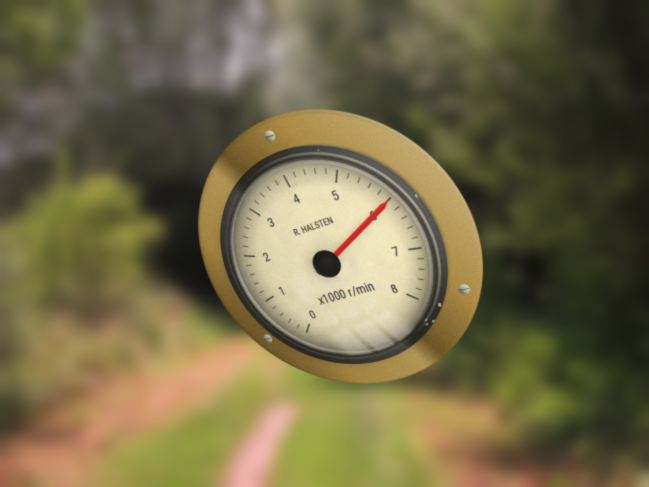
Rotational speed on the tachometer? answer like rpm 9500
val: rpm 6000
